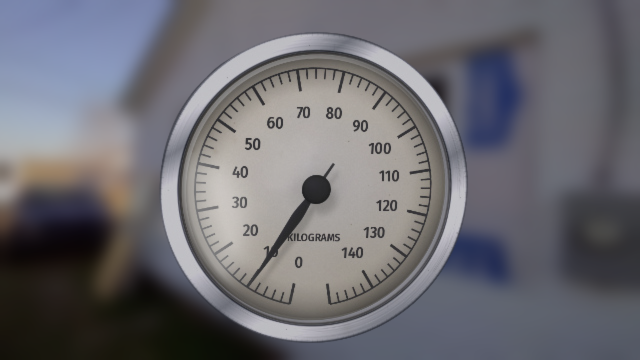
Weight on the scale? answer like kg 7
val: kg 10
